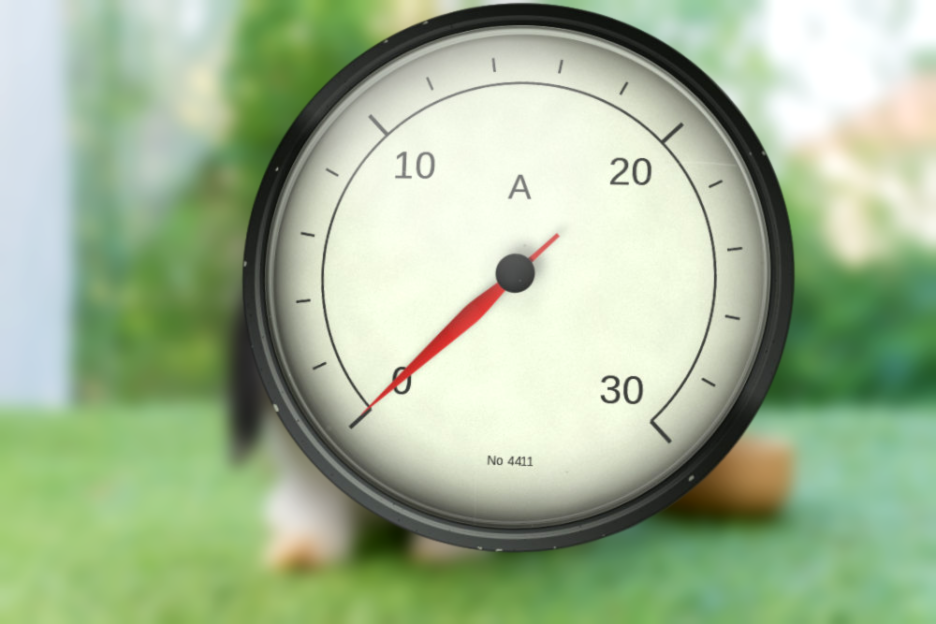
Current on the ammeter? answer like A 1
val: A 0
